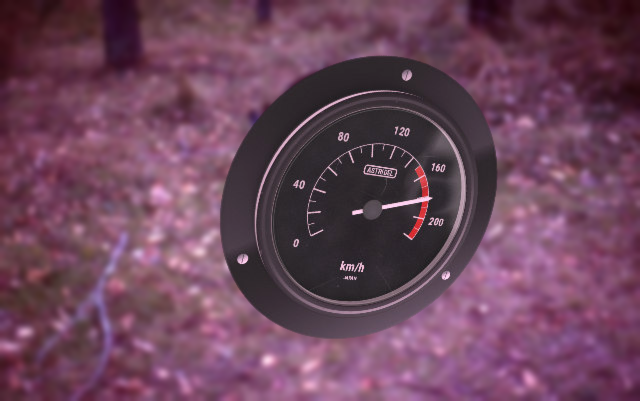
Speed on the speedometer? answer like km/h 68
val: km/h 180
